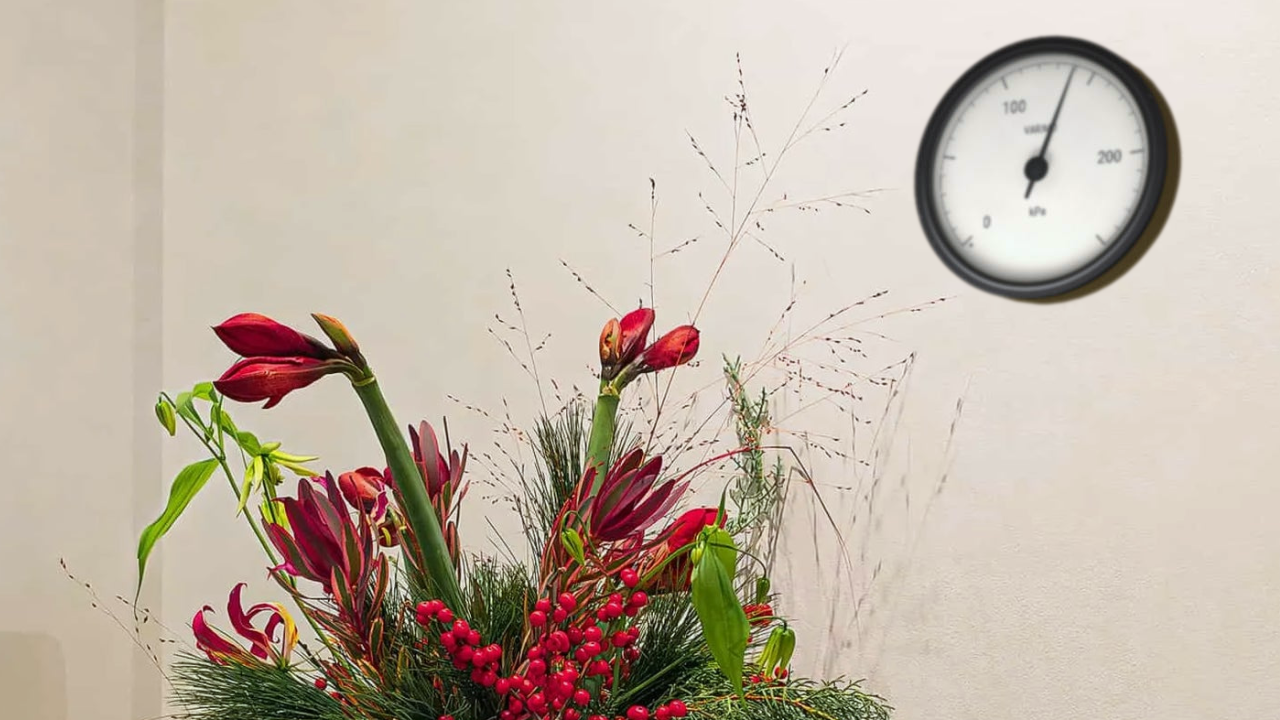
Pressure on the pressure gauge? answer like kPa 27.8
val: kPa 140
